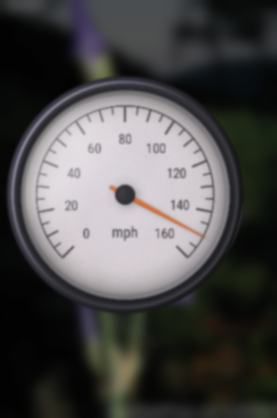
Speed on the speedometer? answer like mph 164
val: mph 150
